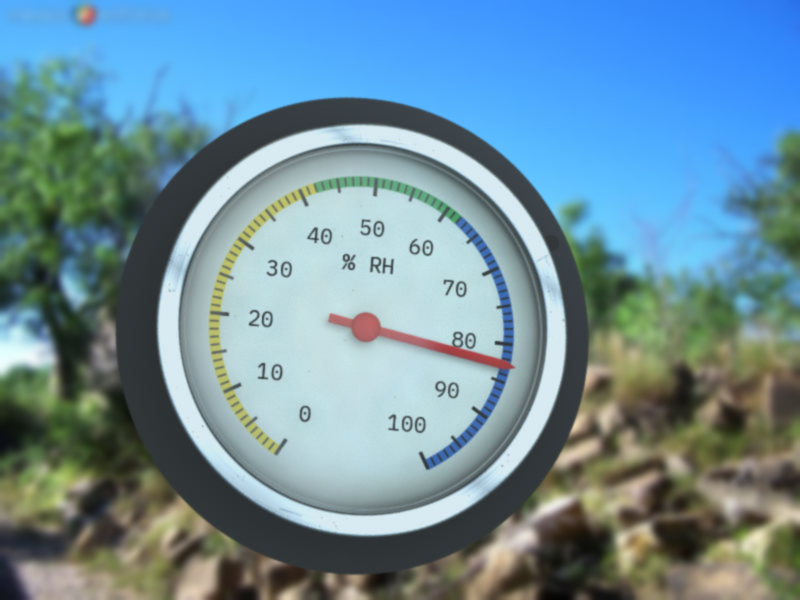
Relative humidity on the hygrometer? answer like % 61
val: % 83
